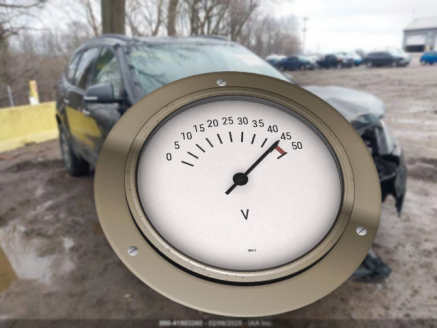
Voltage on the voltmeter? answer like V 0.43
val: V 45
